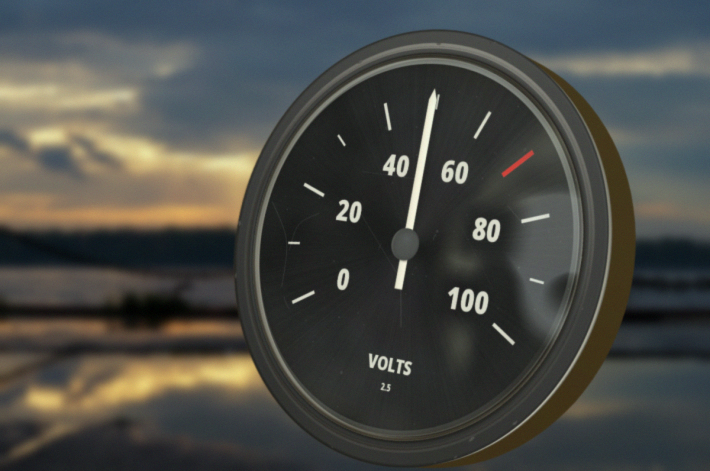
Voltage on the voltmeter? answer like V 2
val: V 50
